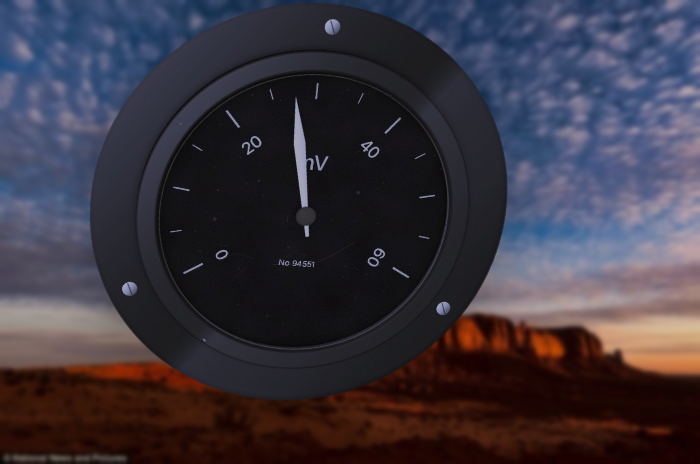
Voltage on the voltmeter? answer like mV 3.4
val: mV 27.5
